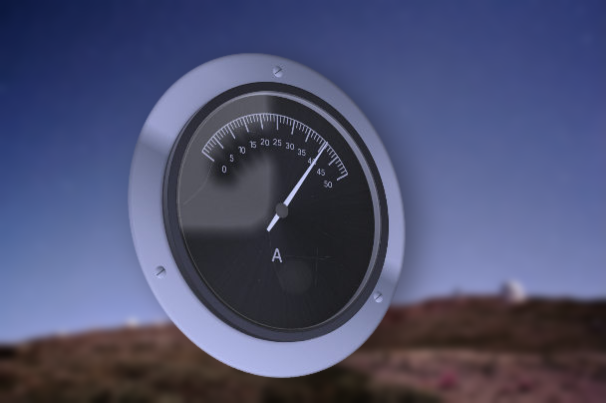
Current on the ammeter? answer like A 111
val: A 40
